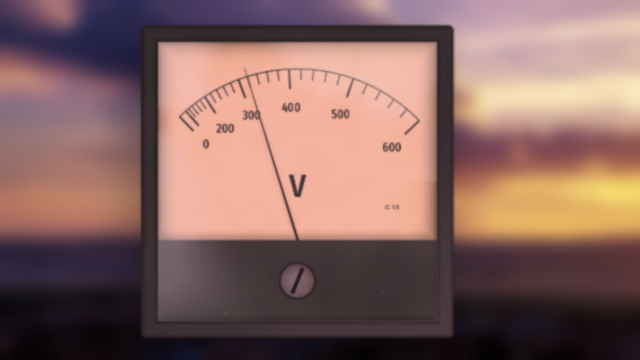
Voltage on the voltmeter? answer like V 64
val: V 320
